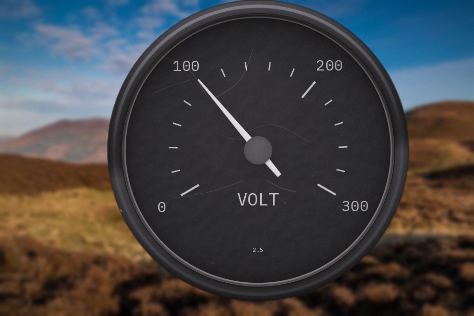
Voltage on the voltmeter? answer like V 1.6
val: V 100
